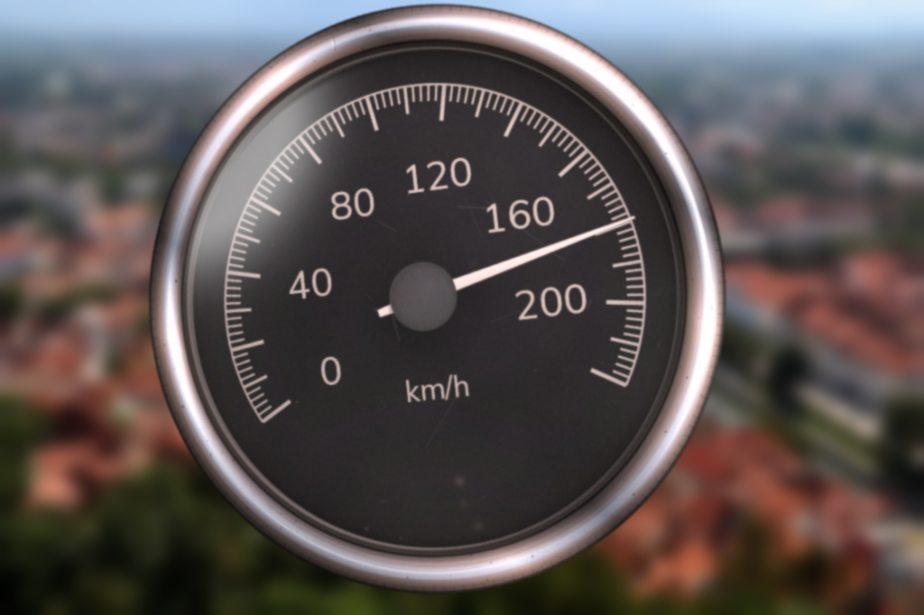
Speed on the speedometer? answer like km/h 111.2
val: km/h 180
